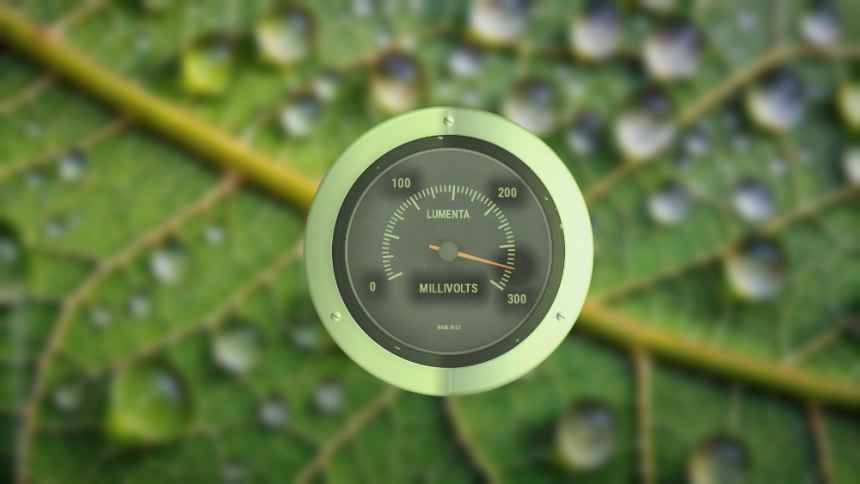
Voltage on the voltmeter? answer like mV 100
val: mV 275
